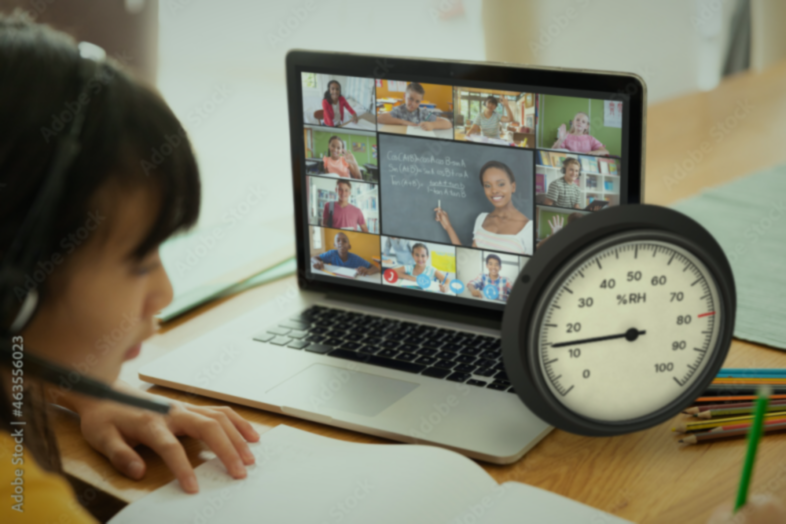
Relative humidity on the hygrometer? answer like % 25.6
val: % 15
